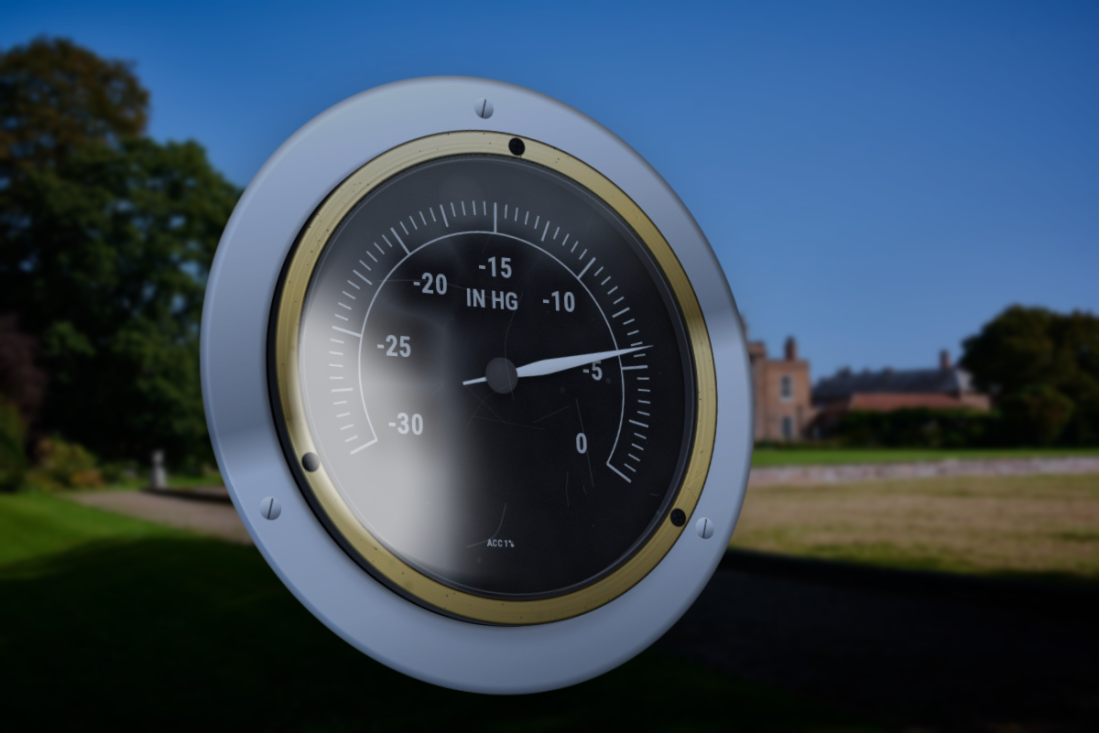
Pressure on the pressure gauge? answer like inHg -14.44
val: inHg -5.75
